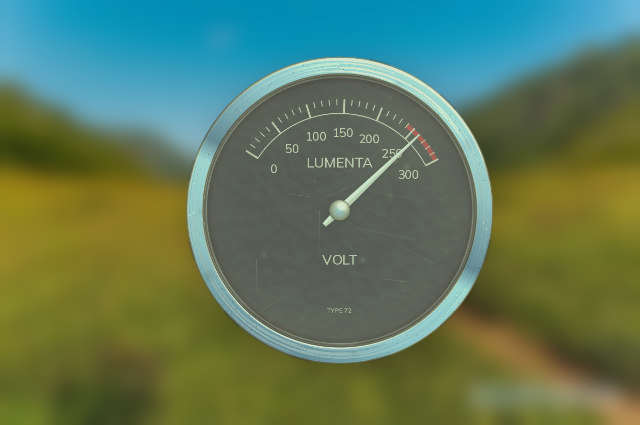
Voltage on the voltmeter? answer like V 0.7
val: V 260
